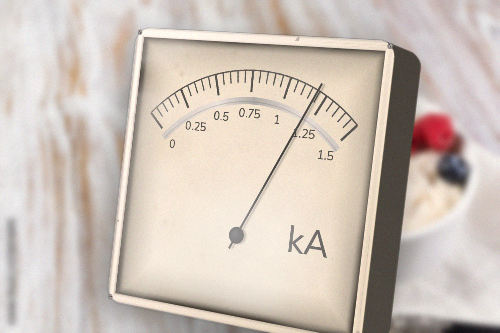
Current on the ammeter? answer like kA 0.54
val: kA 1.2
